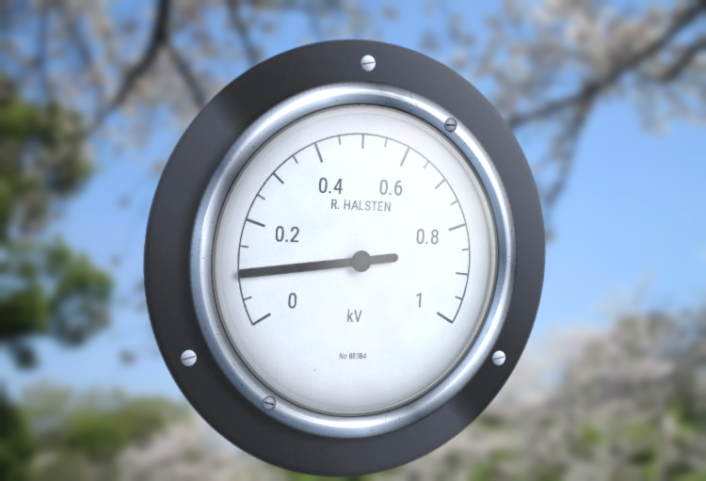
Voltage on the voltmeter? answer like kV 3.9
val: kV 0.1
